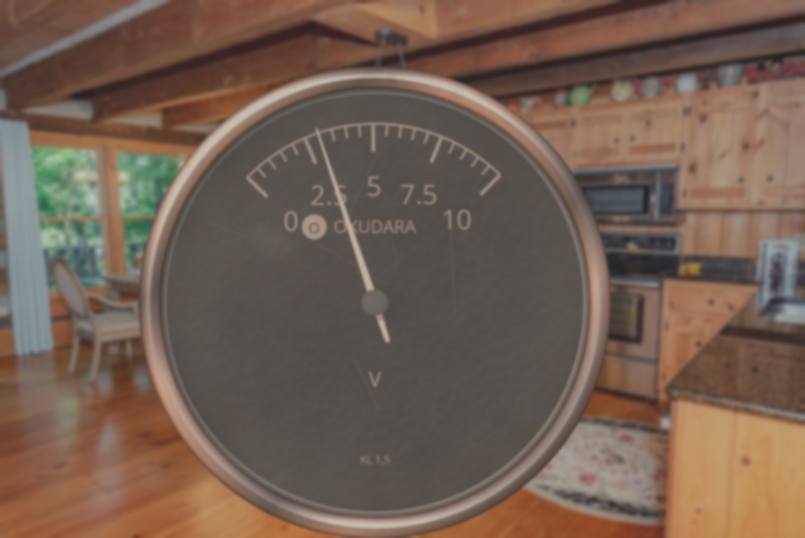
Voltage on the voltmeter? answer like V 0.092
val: V 3
